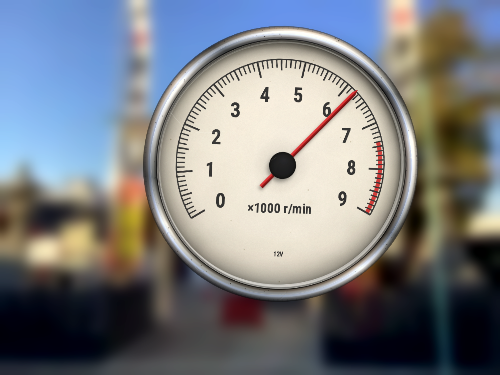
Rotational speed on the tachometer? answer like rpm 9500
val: rpm 6200
